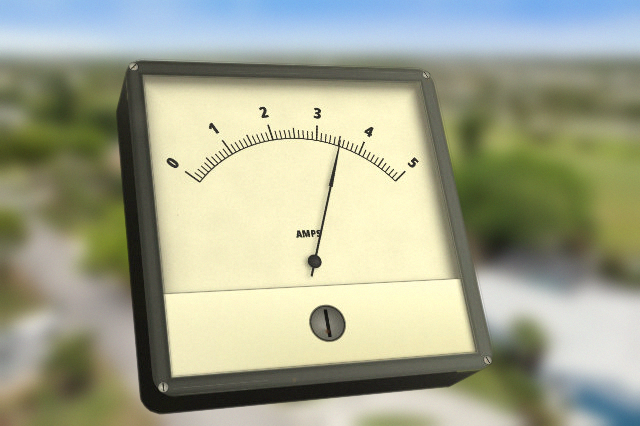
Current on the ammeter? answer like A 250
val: A 3.5
